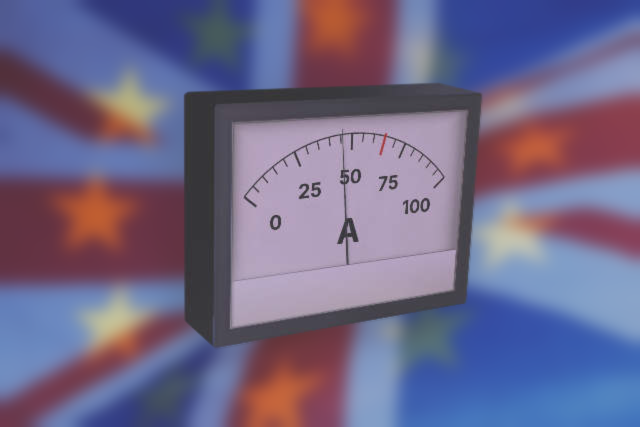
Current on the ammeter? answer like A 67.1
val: A 45
